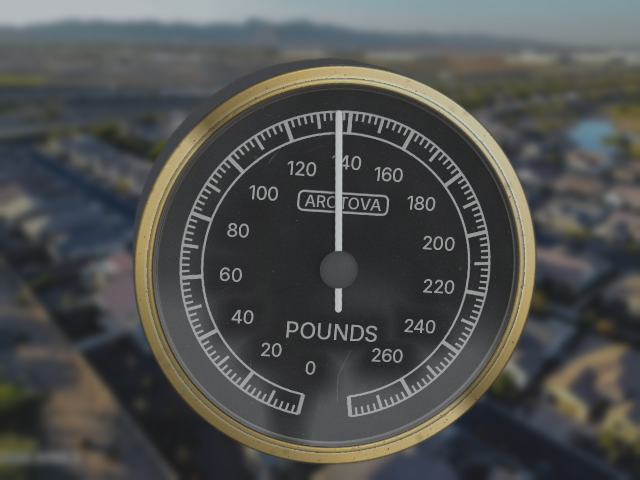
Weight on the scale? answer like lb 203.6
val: lb 136
